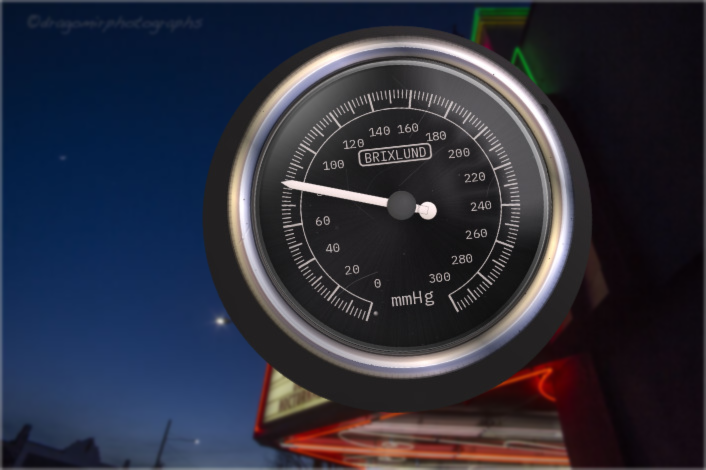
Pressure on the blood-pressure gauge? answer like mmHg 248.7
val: mmHg 80
